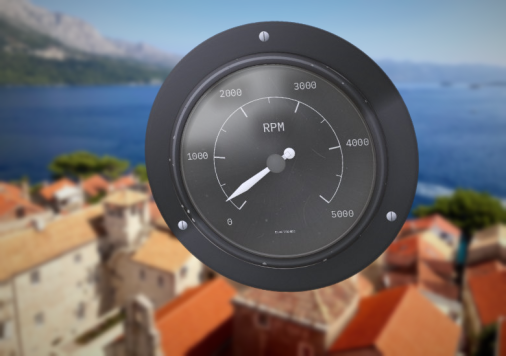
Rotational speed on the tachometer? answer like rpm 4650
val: rpm 250
